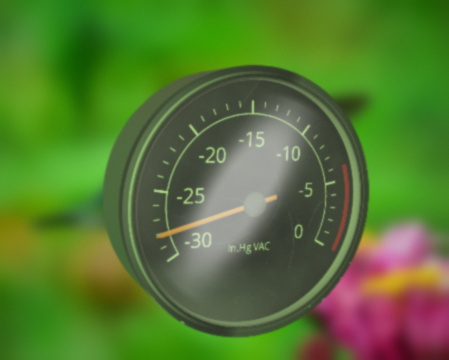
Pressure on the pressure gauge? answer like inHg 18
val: inHg -28
